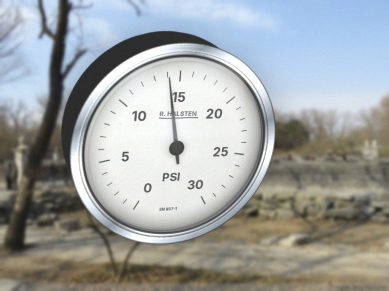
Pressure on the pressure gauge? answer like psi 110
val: psi 14
